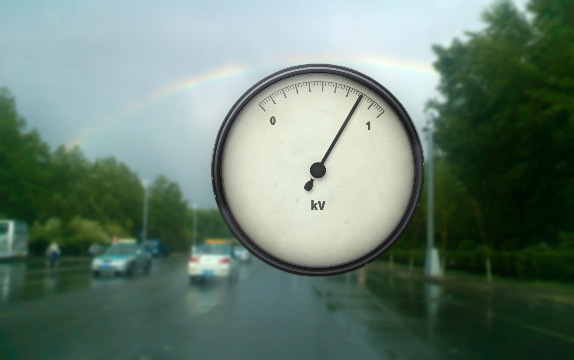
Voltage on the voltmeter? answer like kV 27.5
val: kV 0.8
